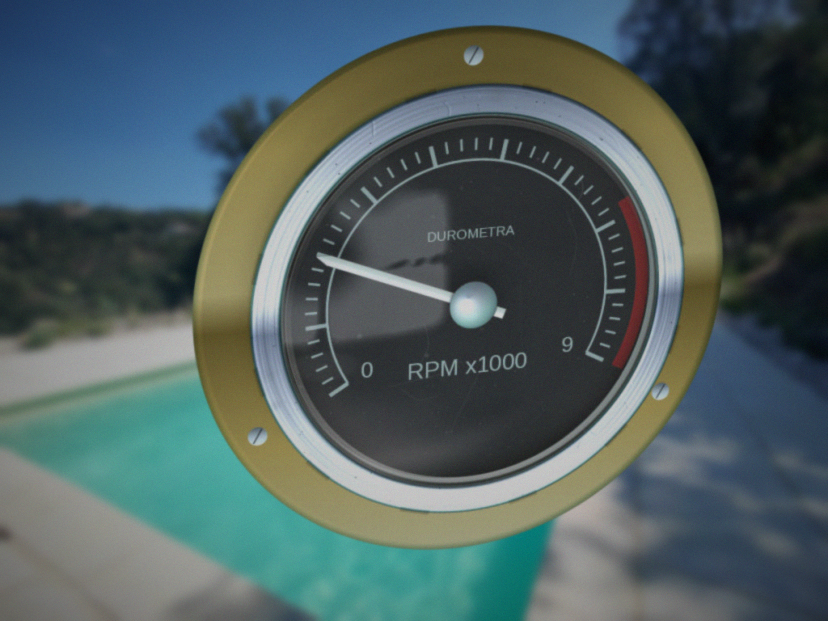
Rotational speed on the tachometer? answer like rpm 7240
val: rpm 2000
